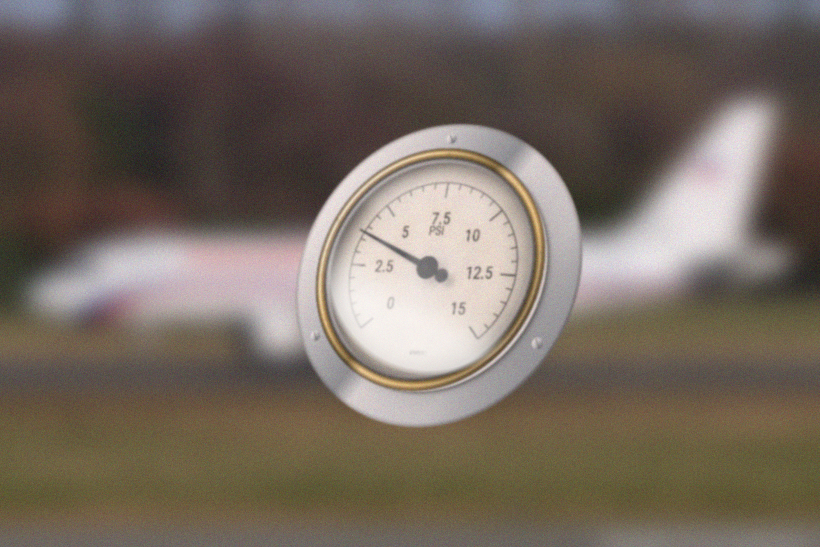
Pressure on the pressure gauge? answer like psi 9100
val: psi 3.75
